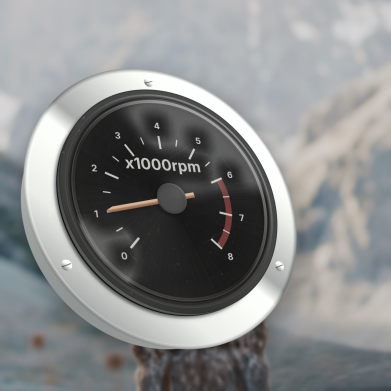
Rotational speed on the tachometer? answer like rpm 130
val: rpm 1000
